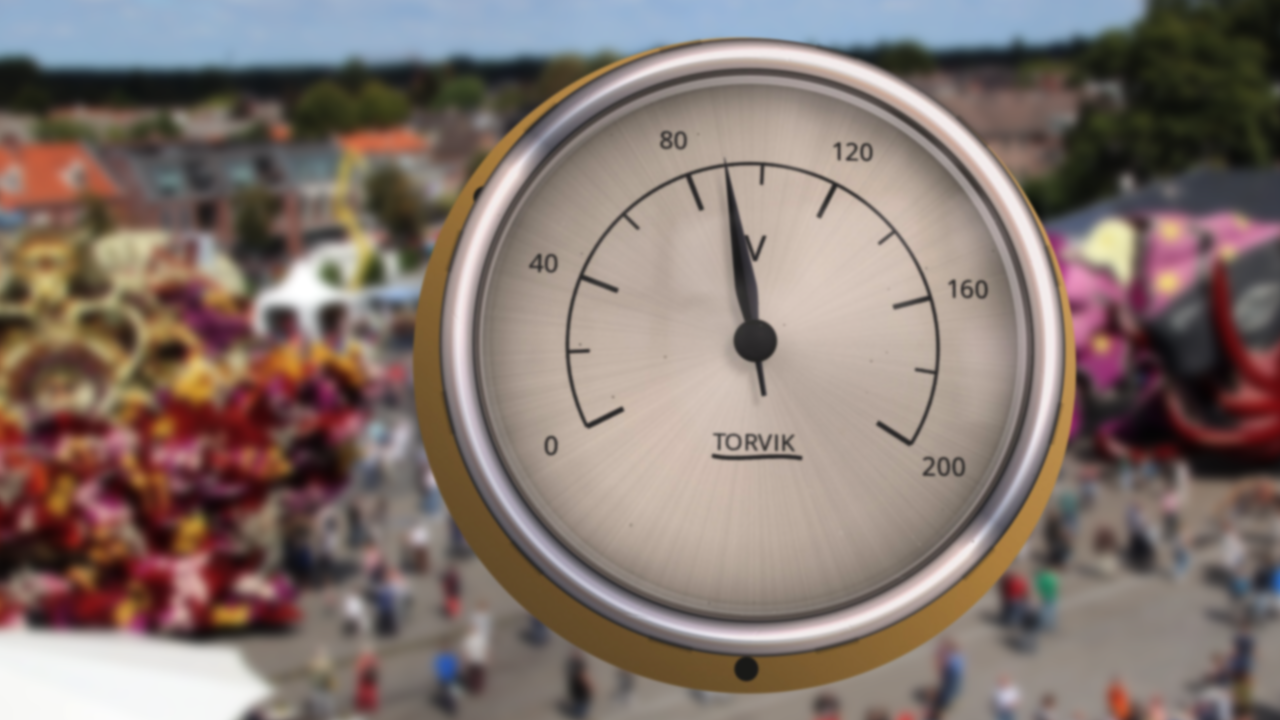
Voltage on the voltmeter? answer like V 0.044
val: V 90
